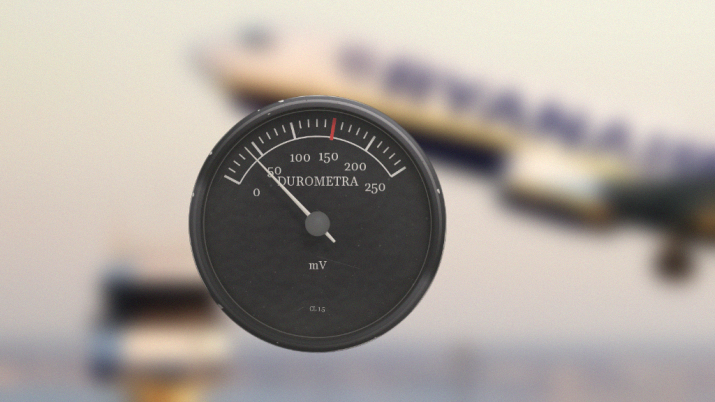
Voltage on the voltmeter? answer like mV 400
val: mV 40
